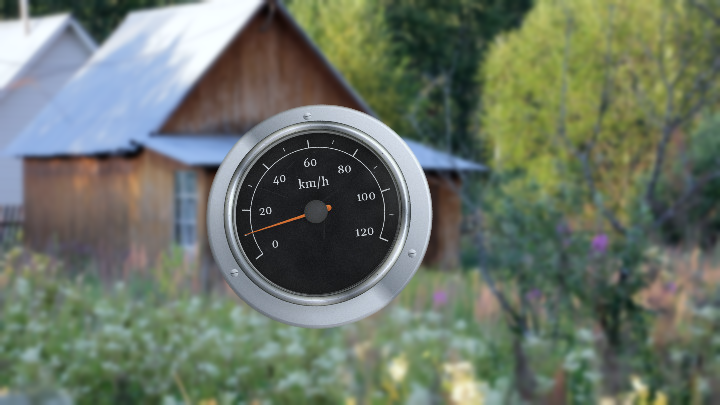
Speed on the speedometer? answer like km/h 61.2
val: km/h 10
